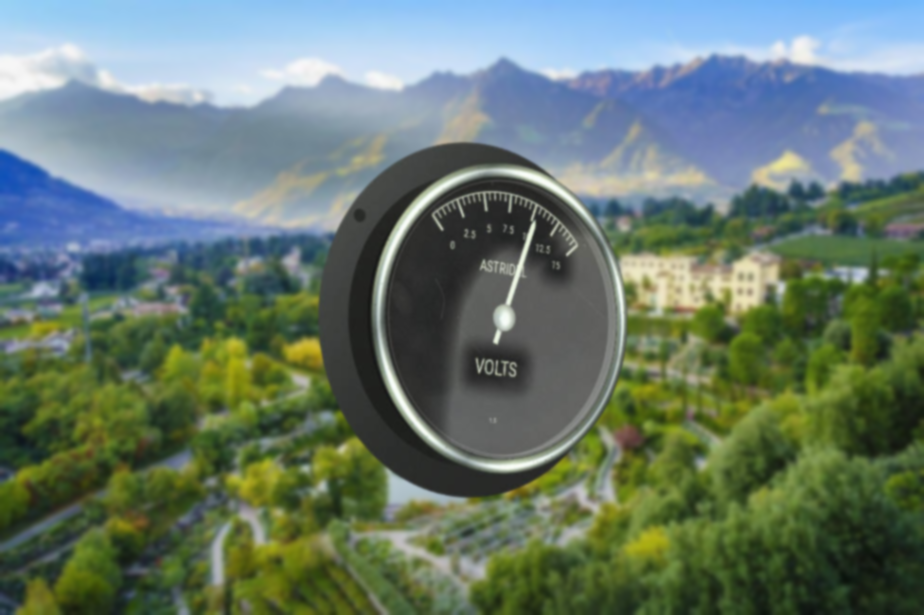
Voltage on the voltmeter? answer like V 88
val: V 10
